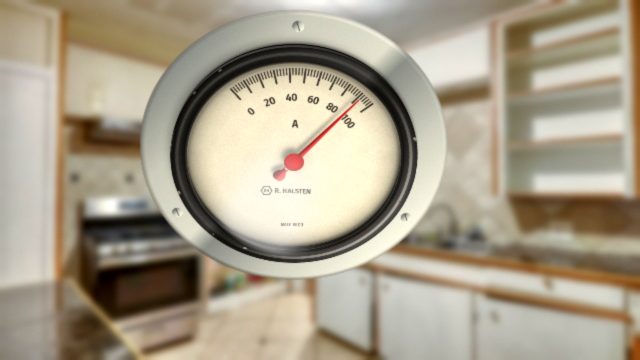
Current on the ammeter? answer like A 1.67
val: A 90
